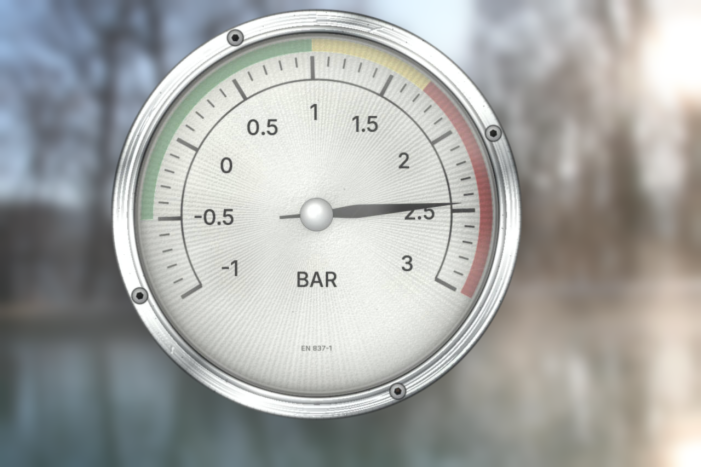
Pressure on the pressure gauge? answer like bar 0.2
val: bar 2.45
